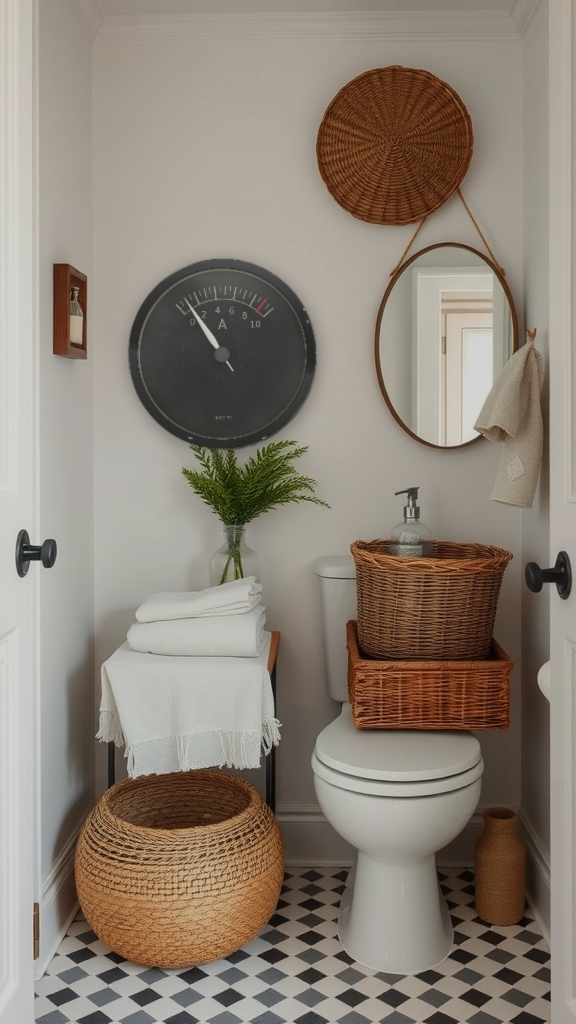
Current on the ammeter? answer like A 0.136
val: A 1
